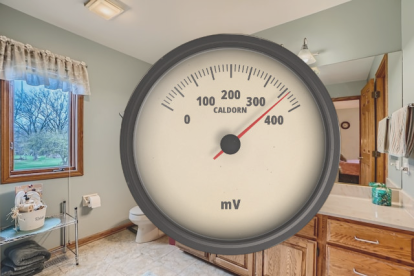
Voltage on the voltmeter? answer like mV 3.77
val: mV 360
